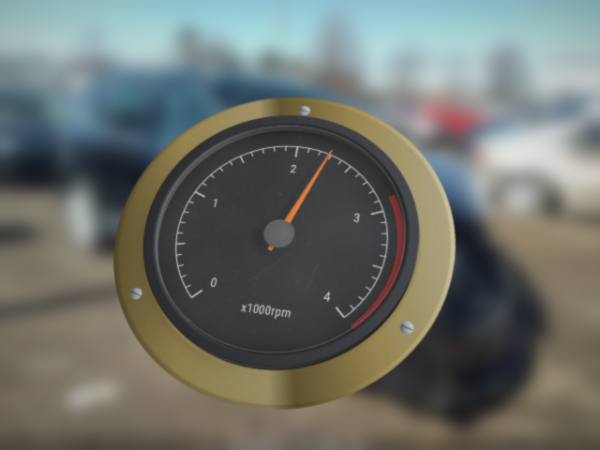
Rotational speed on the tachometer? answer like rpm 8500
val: rpm 2300
